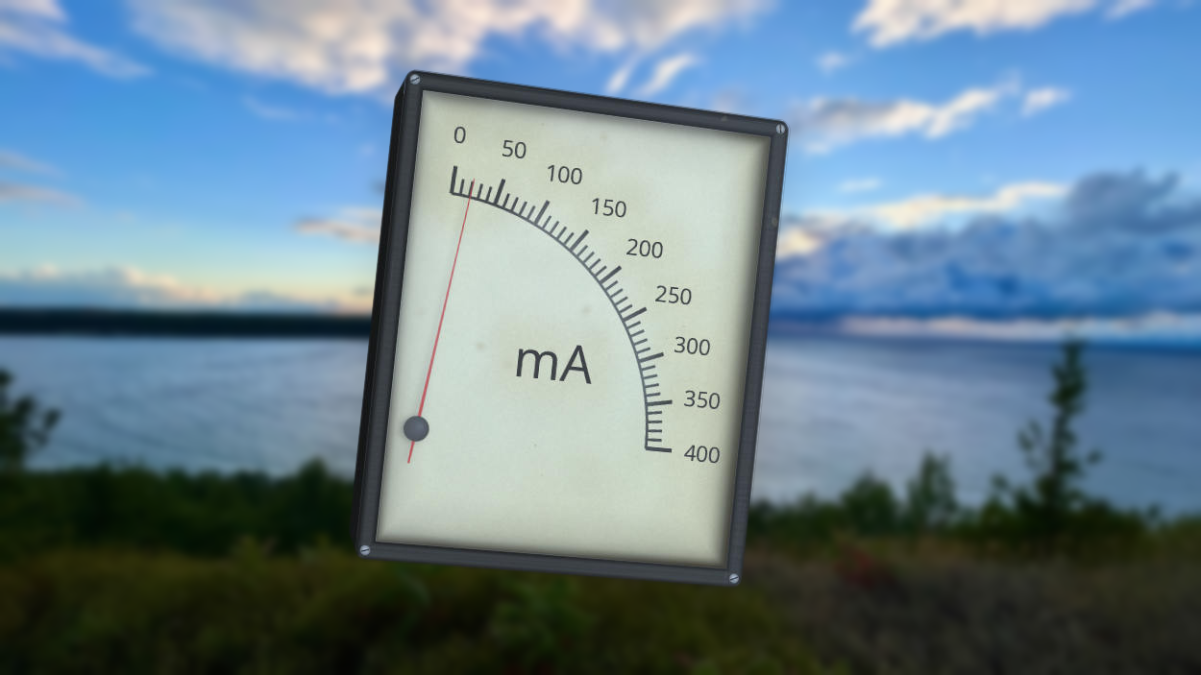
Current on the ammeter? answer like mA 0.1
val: mA 20
